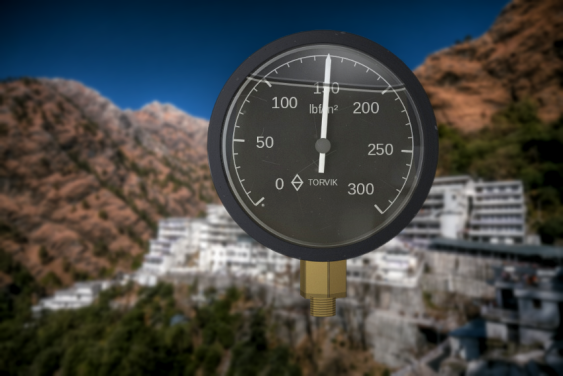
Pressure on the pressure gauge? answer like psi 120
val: psi 150
